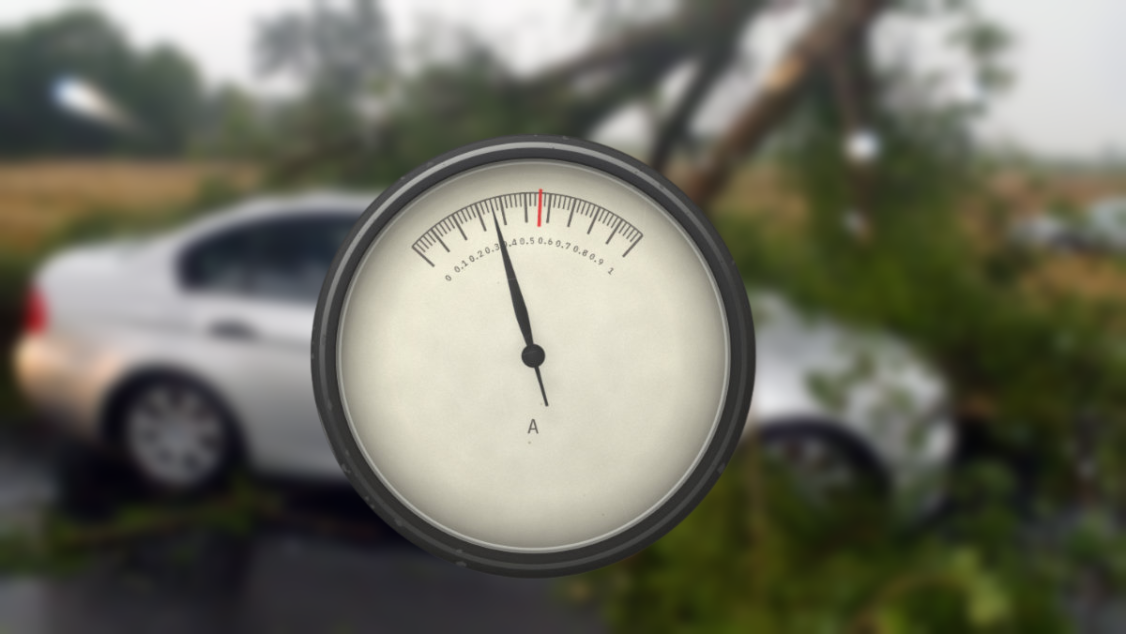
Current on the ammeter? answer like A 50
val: A 0.36
